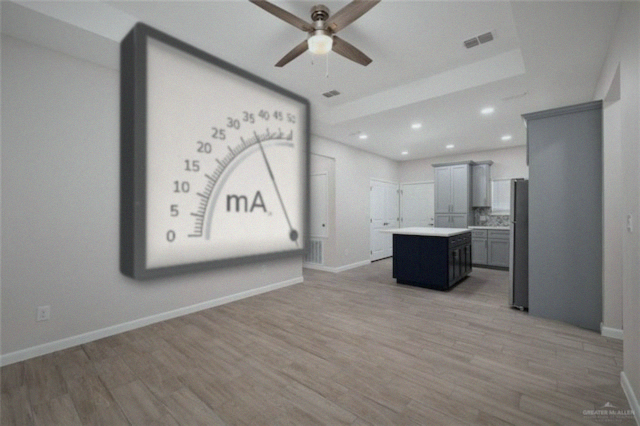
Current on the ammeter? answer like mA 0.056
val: mA 35
